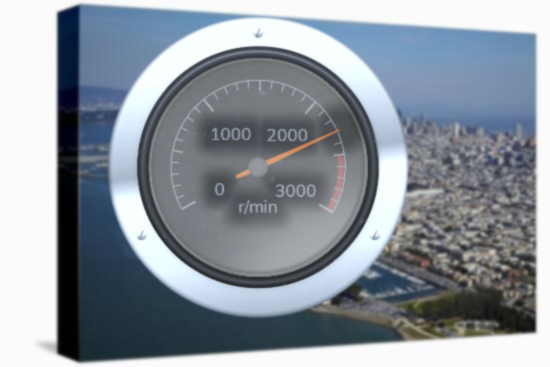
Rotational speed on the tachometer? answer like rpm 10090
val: rpm 2300
